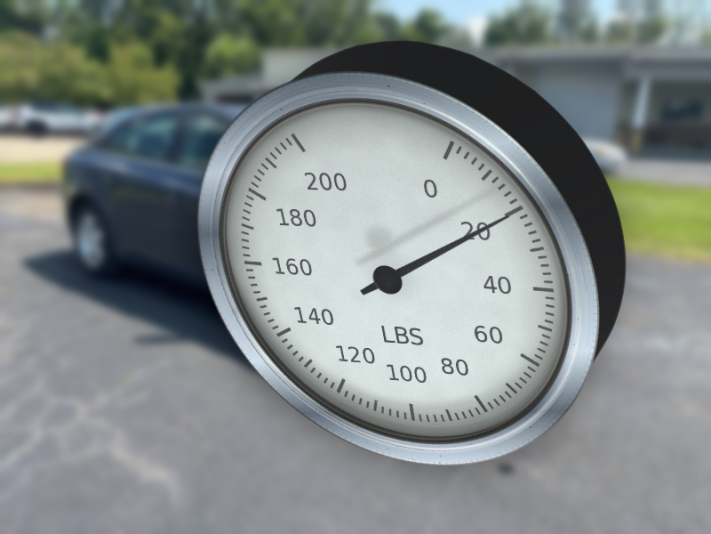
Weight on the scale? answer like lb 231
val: lb 20
